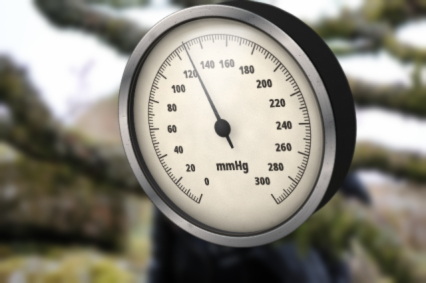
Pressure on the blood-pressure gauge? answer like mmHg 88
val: mmHg 130
